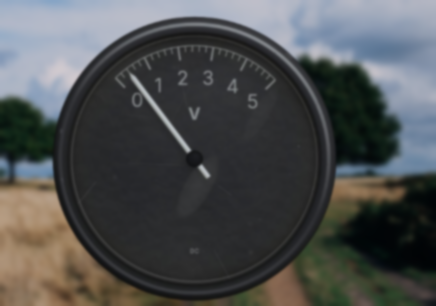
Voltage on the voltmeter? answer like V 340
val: V 0.4
